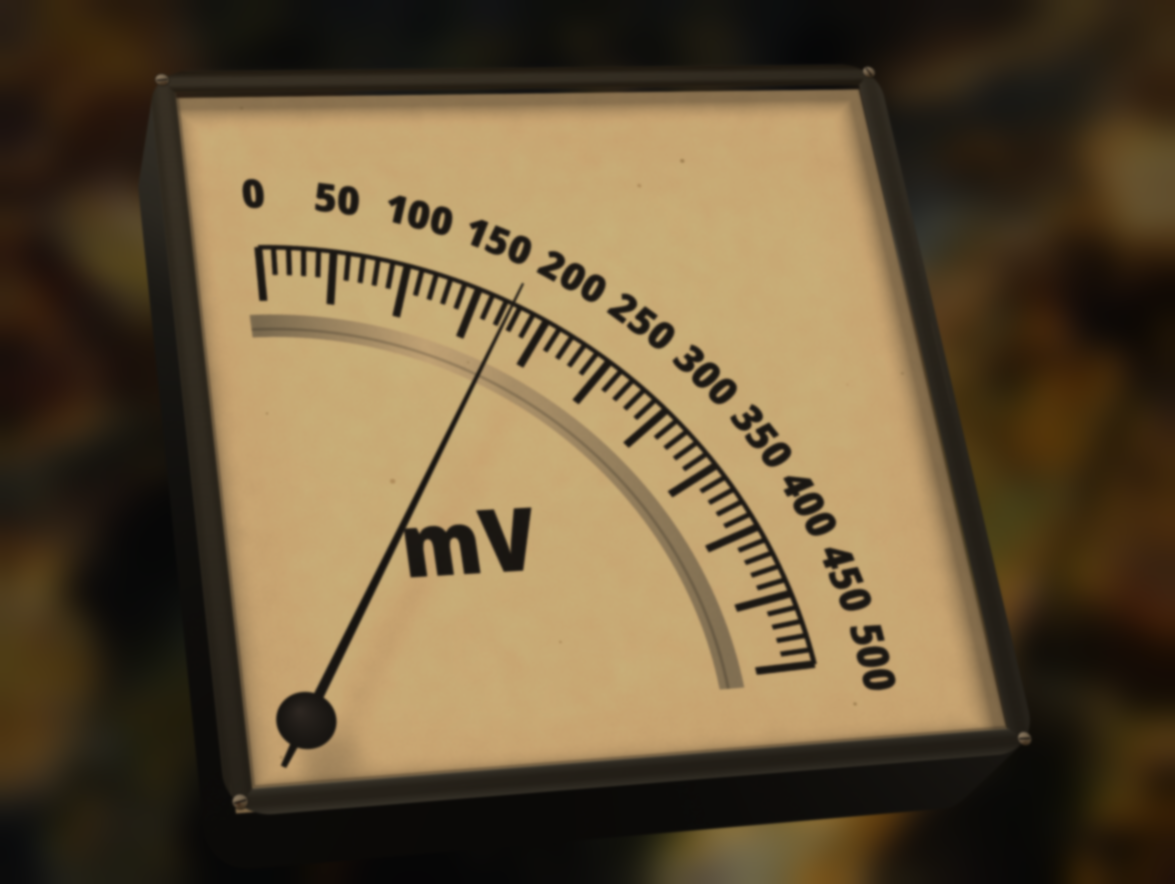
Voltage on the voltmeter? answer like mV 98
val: mV 175
